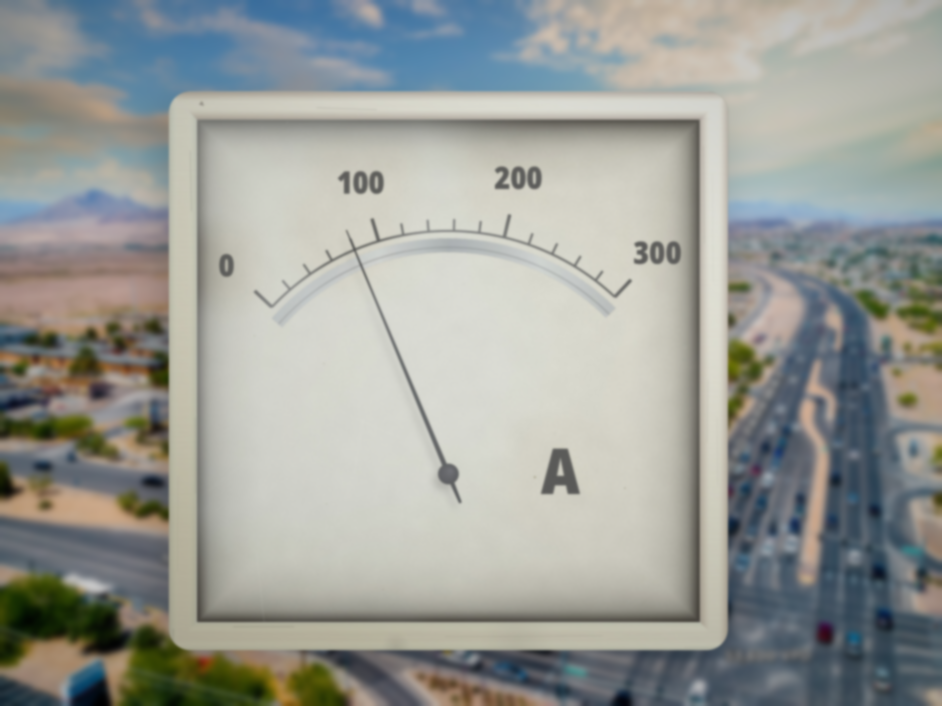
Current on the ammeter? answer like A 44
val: A 80
